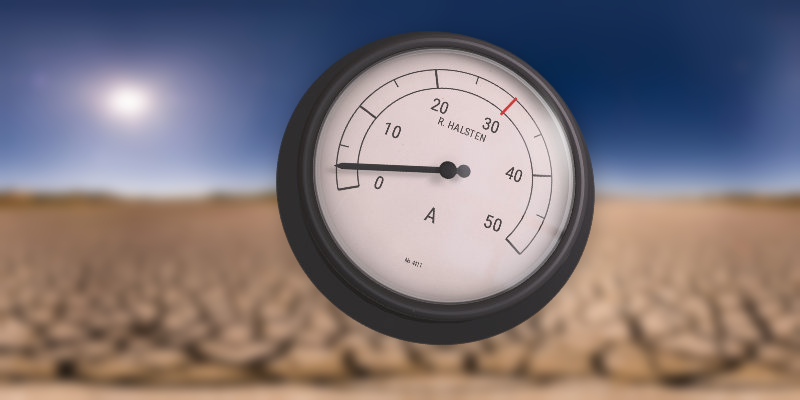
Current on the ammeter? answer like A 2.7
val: A 2.5
